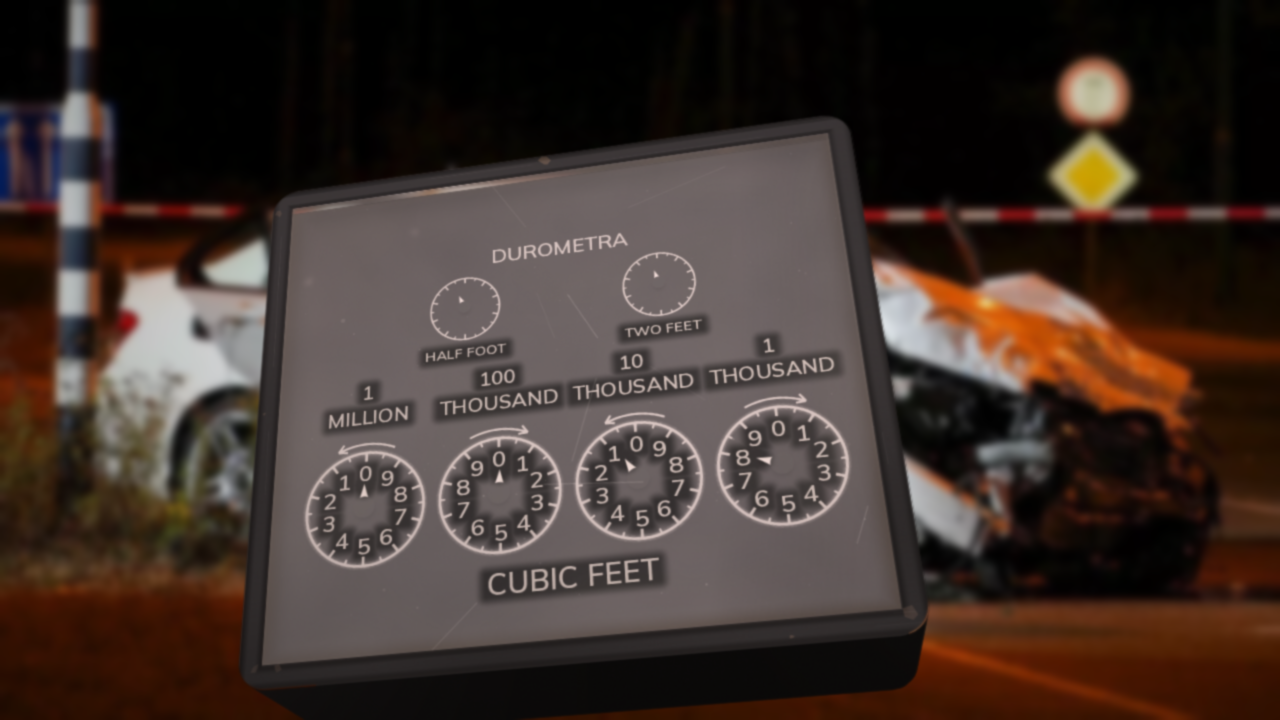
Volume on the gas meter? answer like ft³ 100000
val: ft³ 800
